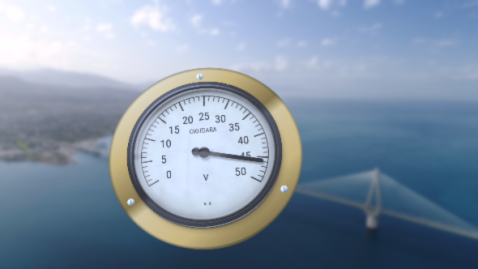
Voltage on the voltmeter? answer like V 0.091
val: V 46
